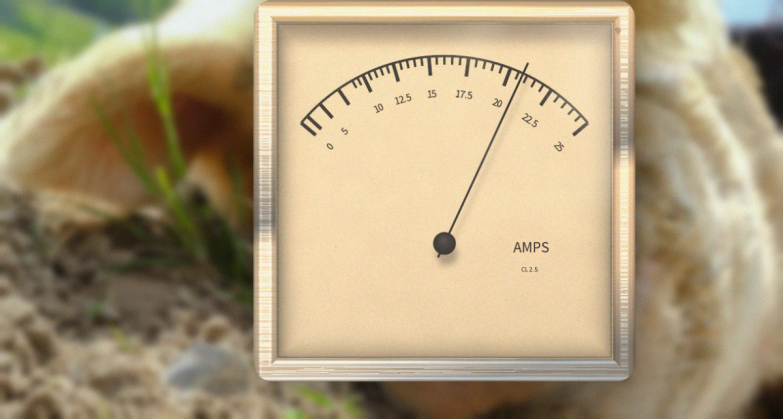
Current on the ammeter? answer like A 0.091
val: A 20.75
